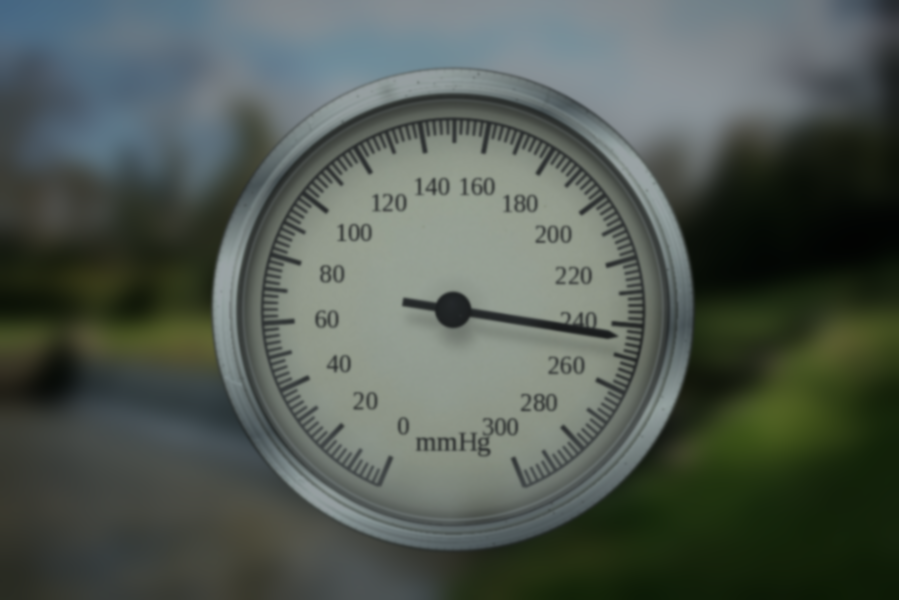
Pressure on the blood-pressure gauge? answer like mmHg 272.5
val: mmHg 244
